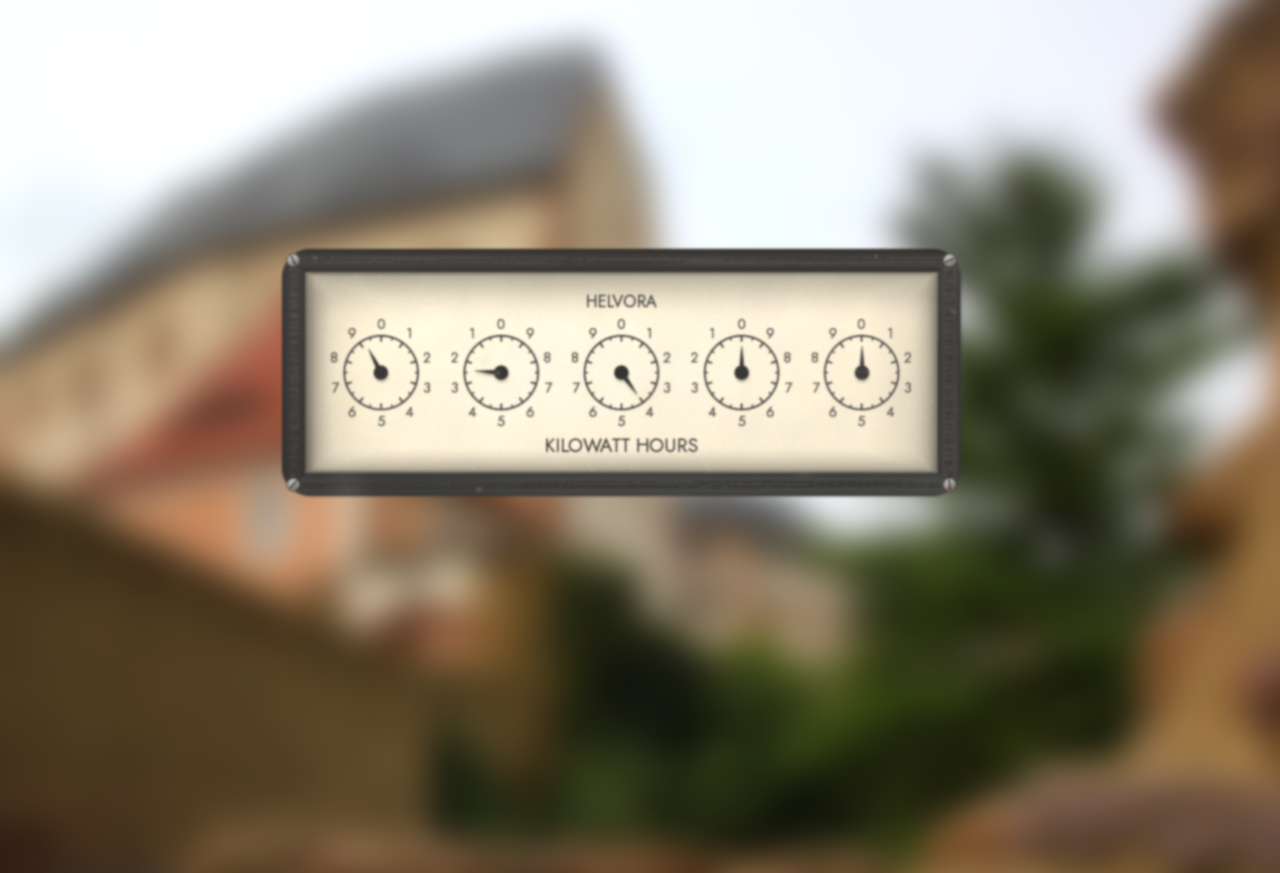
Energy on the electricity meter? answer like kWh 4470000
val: kWh 92400
